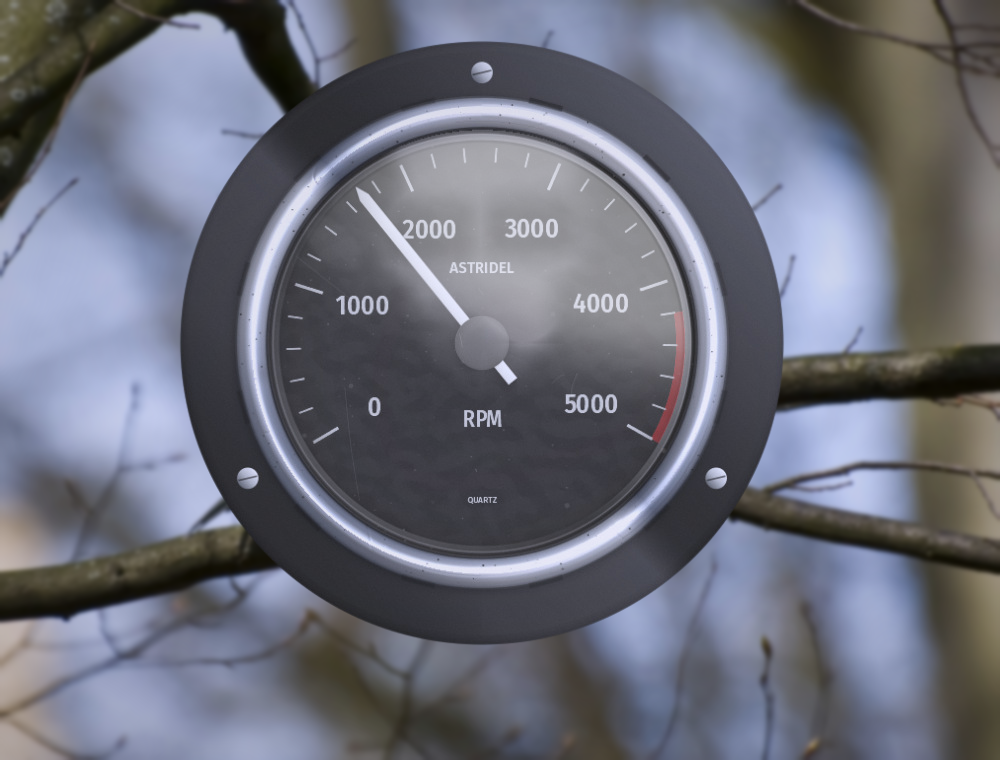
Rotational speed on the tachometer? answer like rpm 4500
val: rpm 1700
